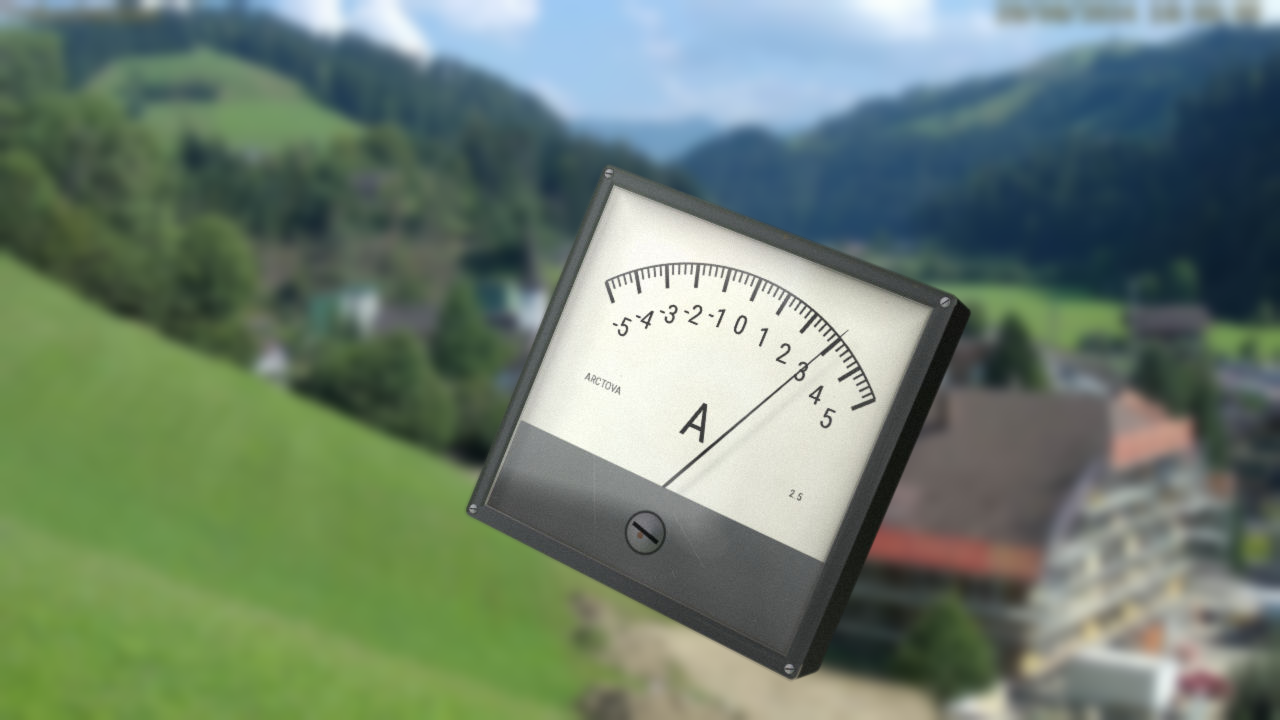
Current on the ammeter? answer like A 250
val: A 3
